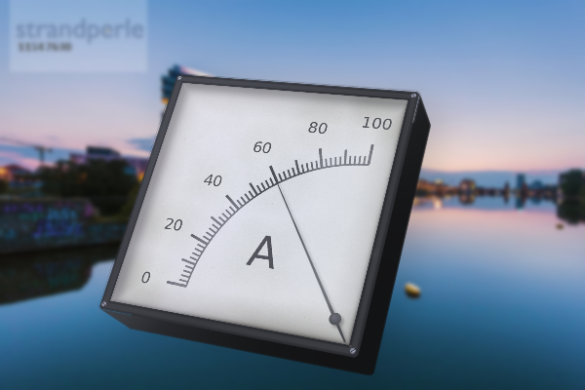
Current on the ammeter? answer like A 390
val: A 60
